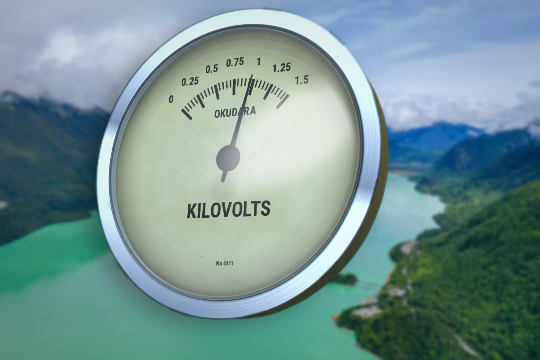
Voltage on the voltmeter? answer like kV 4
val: kV 1
